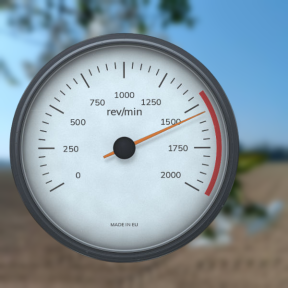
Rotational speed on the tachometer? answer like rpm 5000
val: rpm 1550
